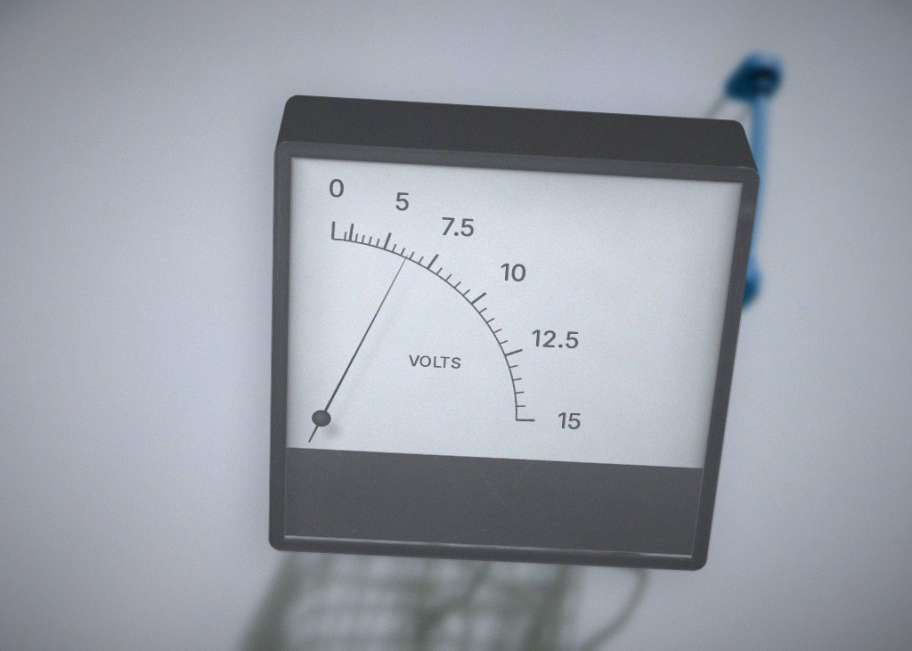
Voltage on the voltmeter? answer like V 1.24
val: V 6.25
